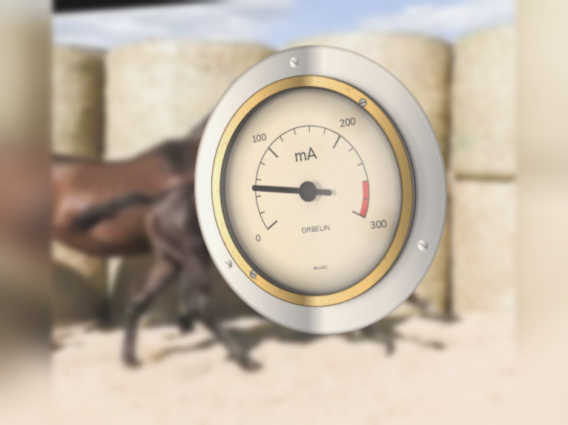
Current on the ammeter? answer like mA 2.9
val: mA 50
